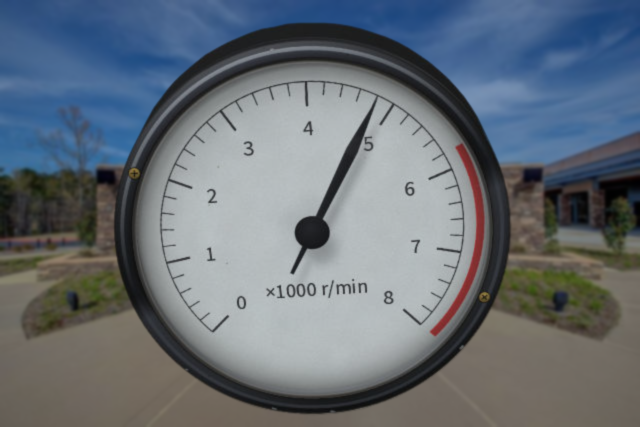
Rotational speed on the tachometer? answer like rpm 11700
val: rpm 4800
